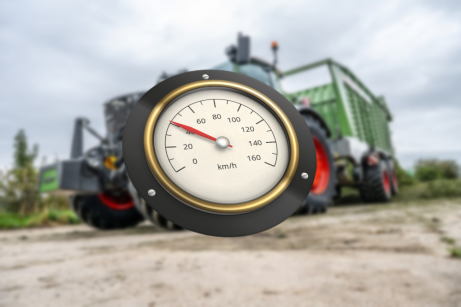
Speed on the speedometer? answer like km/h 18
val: km/h 40
